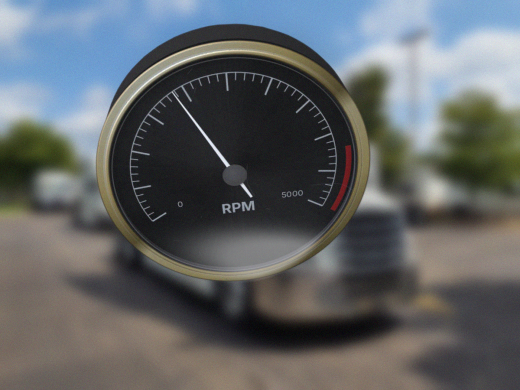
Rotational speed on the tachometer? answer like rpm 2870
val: rpm 1900
